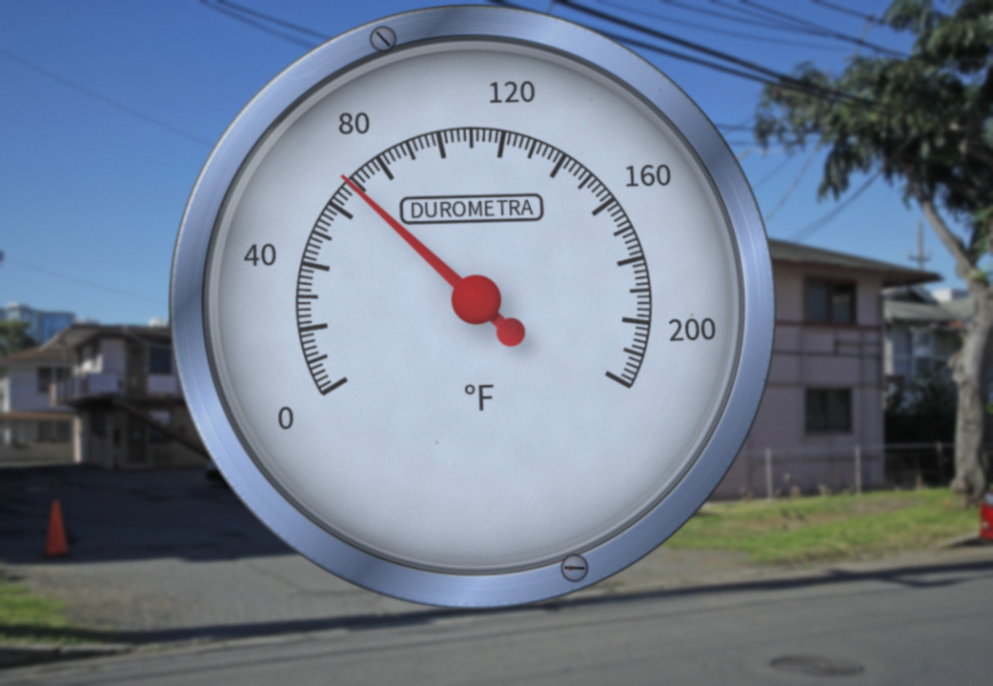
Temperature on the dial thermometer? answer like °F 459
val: °F 68
